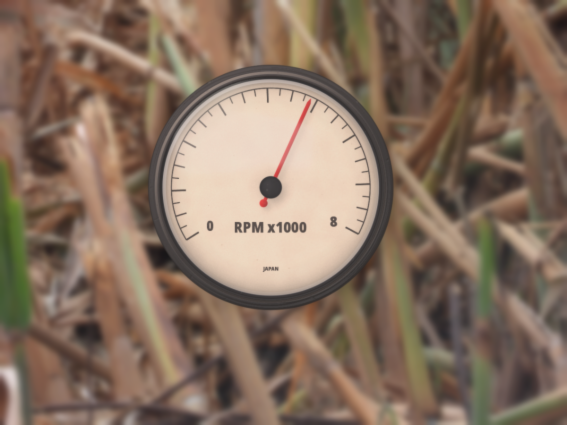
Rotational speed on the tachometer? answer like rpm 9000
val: rpm 4875
